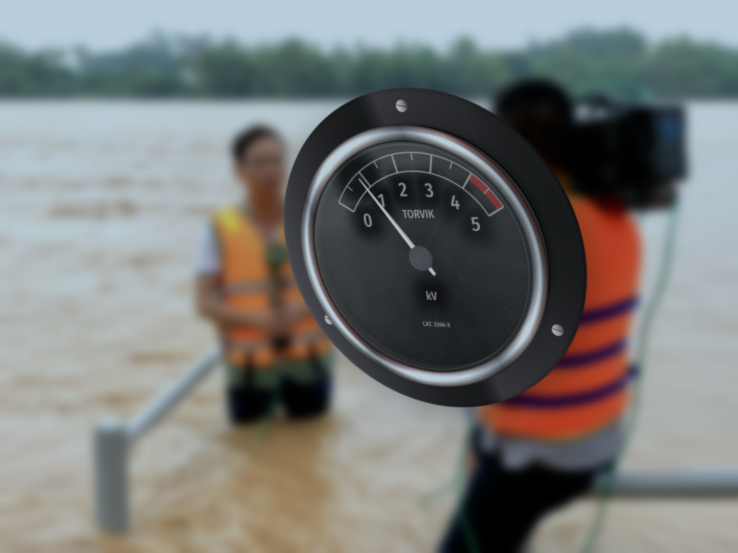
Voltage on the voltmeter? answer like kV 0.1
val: kV 1
